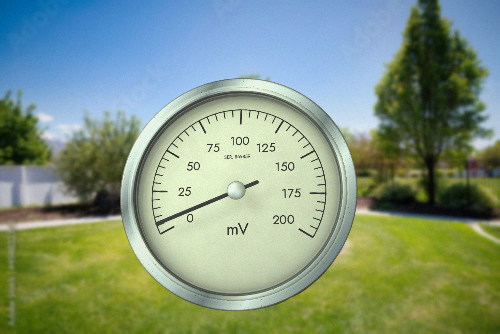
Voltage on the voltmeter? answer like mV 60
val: mV 5
